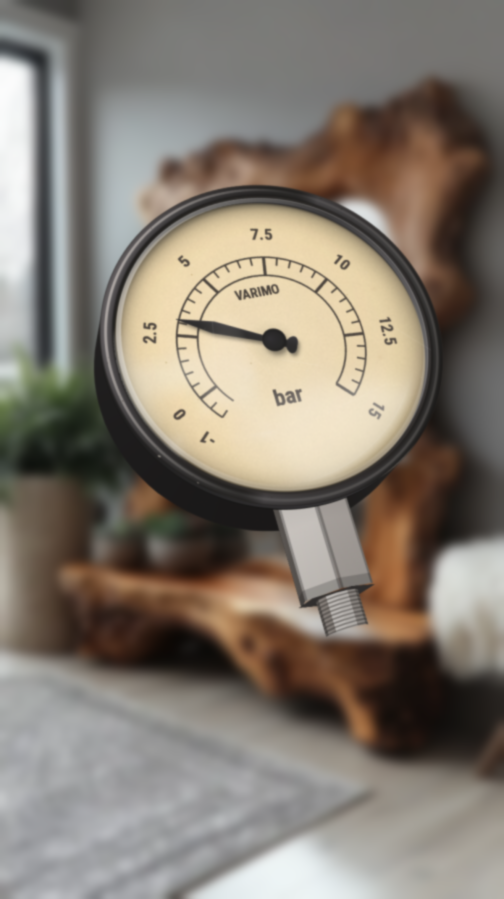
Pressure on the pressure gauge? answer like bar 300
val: bar 3
